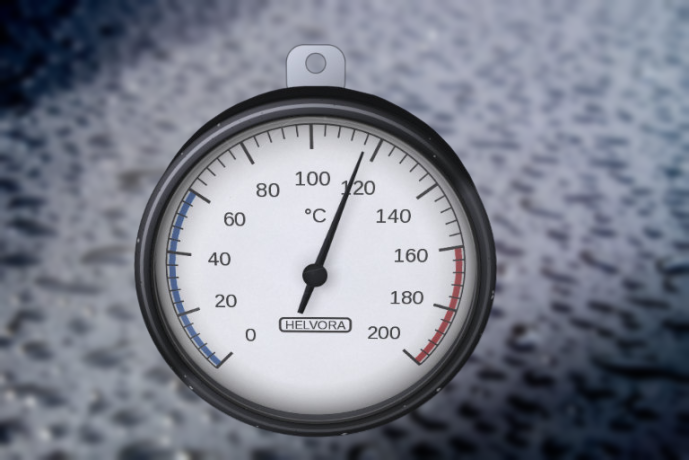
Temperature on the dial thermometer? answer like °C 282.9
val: °C 116
